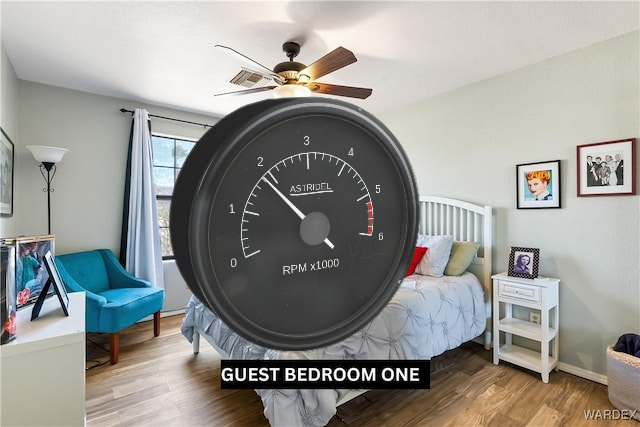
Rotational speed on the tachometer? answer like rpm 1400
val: rpm 1800
